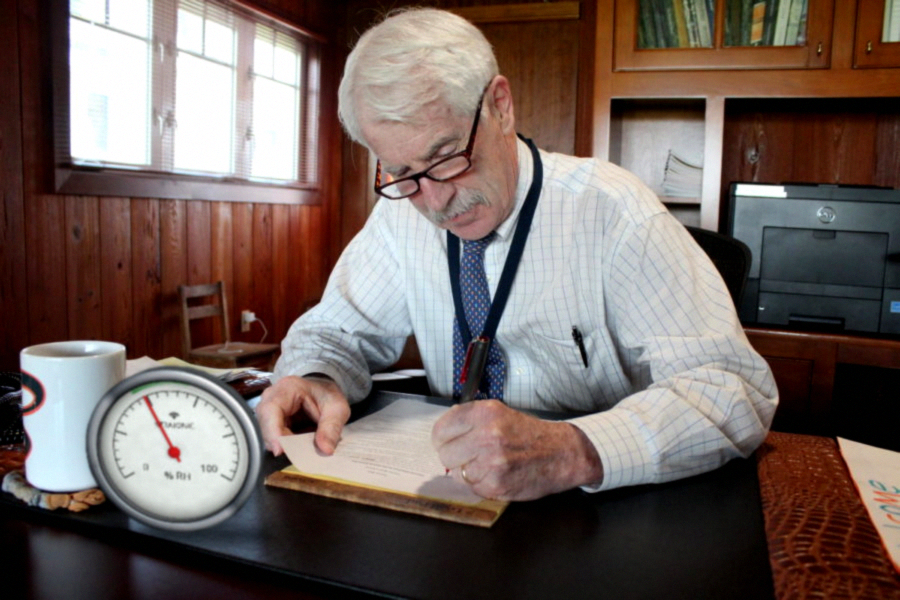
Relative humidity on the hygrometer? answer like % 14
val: % 40
